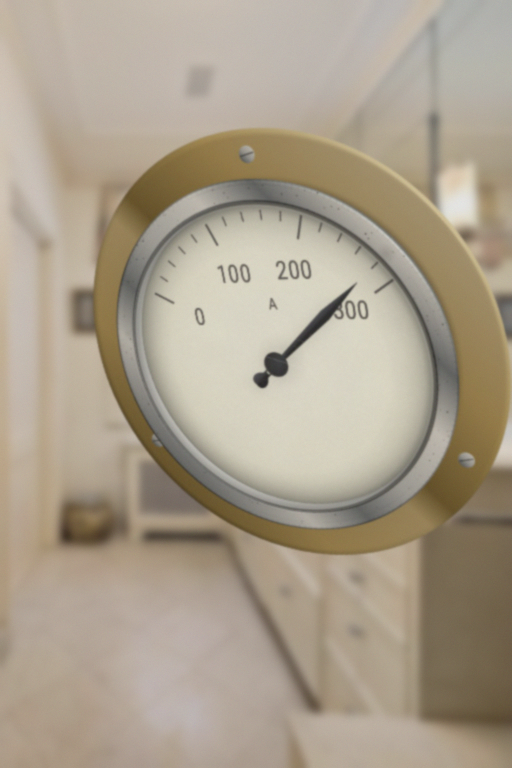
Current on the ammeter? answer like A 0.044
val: A 280
